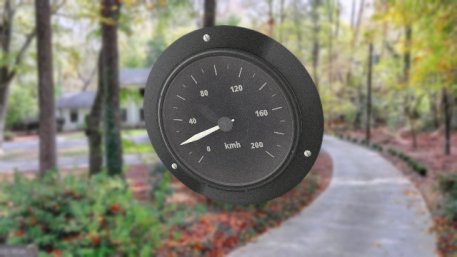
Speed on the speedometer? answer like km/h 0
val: km/h 20
